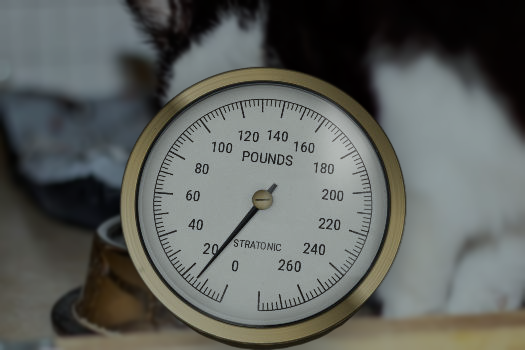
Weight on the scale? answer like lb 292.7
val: lb 14
